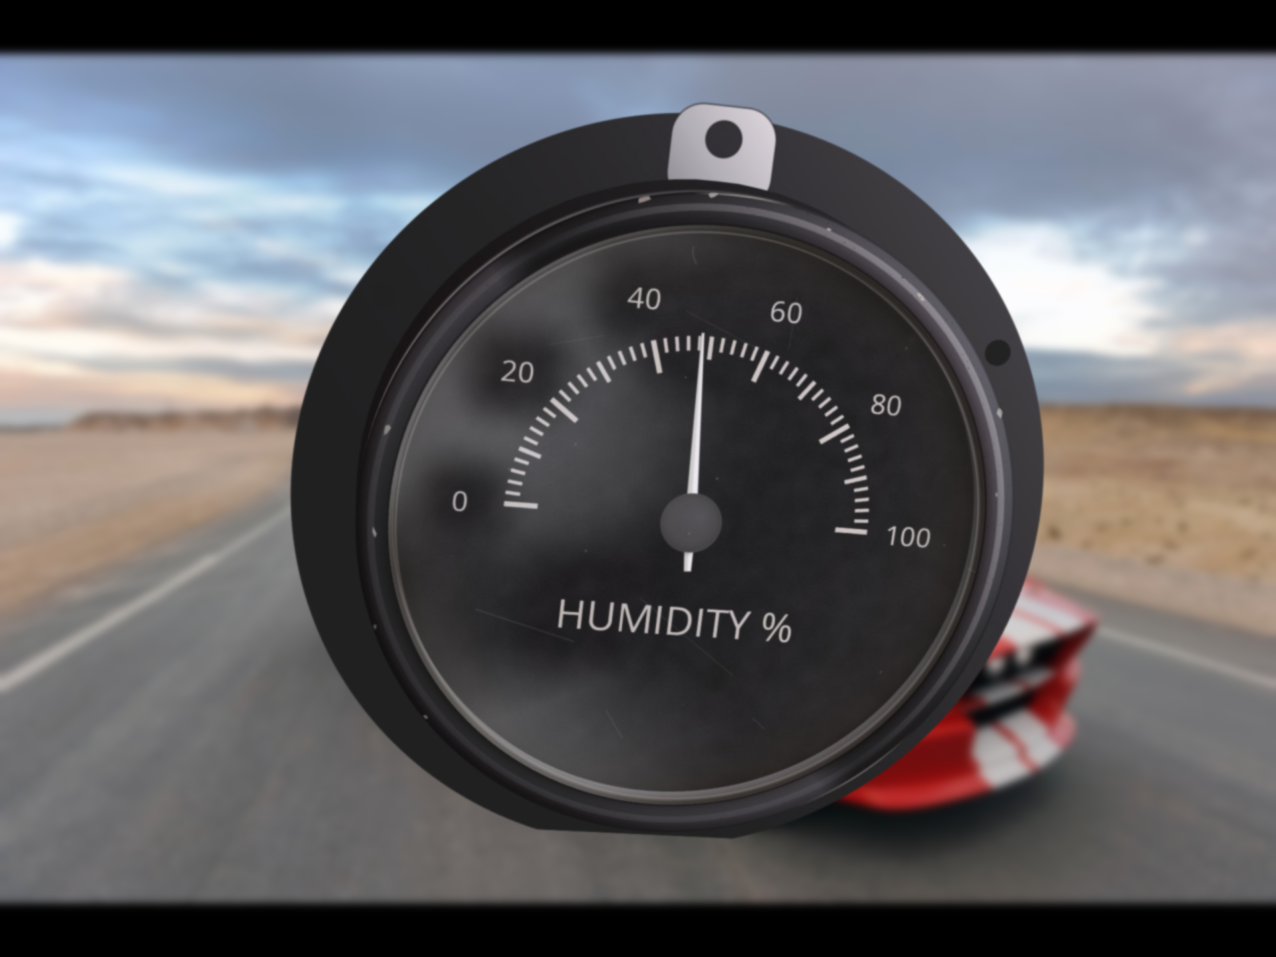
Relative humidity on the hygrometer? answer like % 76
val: % 48
